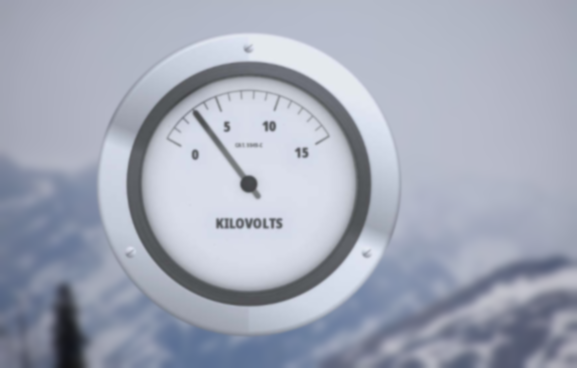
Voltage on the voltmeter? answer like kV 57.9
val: kV 3
